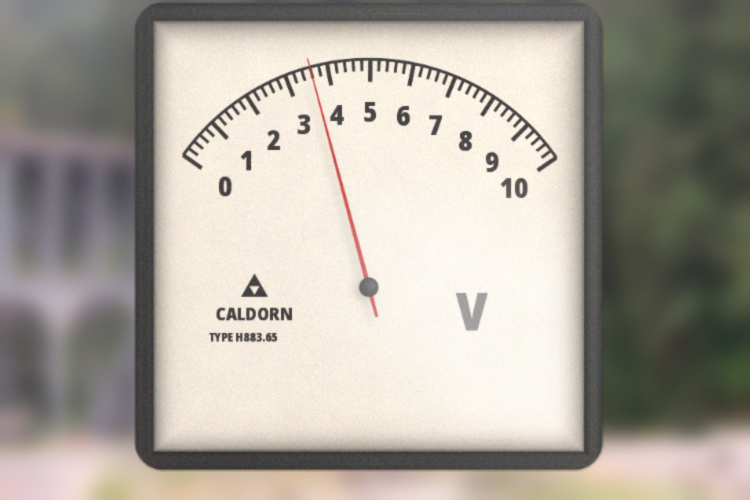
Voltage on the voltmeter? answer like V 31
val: V 3.6
